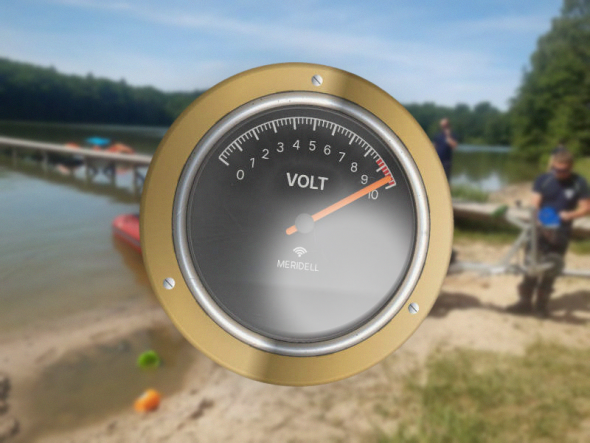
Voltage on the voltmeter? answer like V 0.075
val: V 9.6
